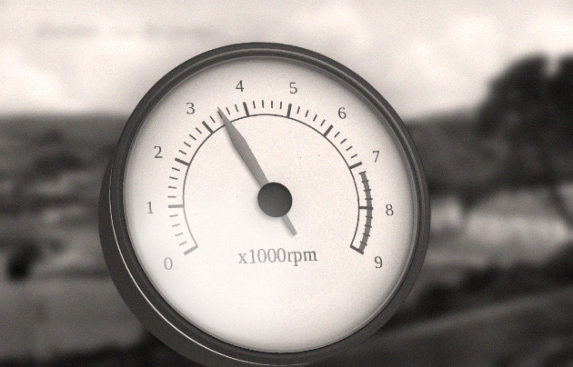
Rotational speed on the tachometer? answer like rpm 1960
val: rpm 3400
